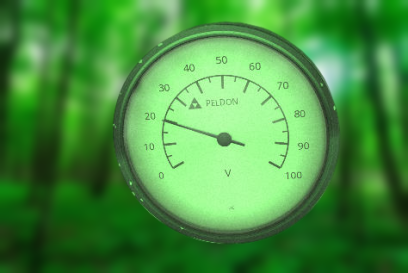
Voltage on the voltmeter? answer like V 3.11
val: V 20
